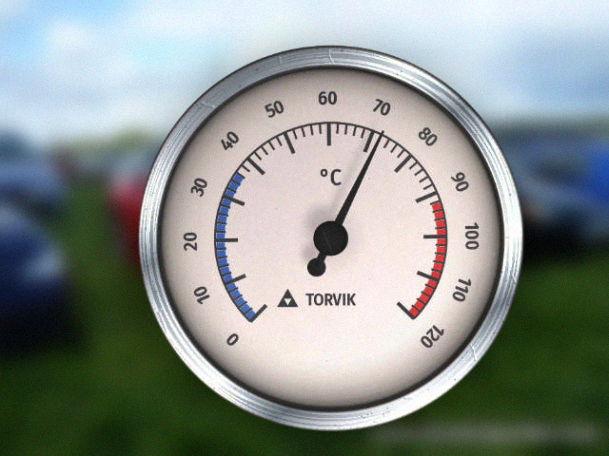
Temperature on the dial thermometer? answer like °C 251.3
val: °C 72
